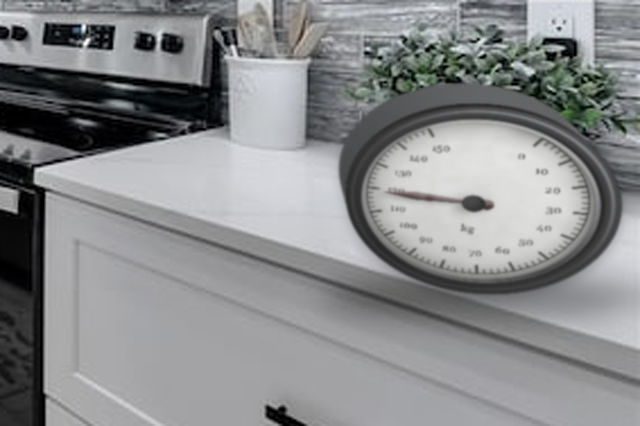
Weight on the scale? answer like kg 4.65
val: kg 120
